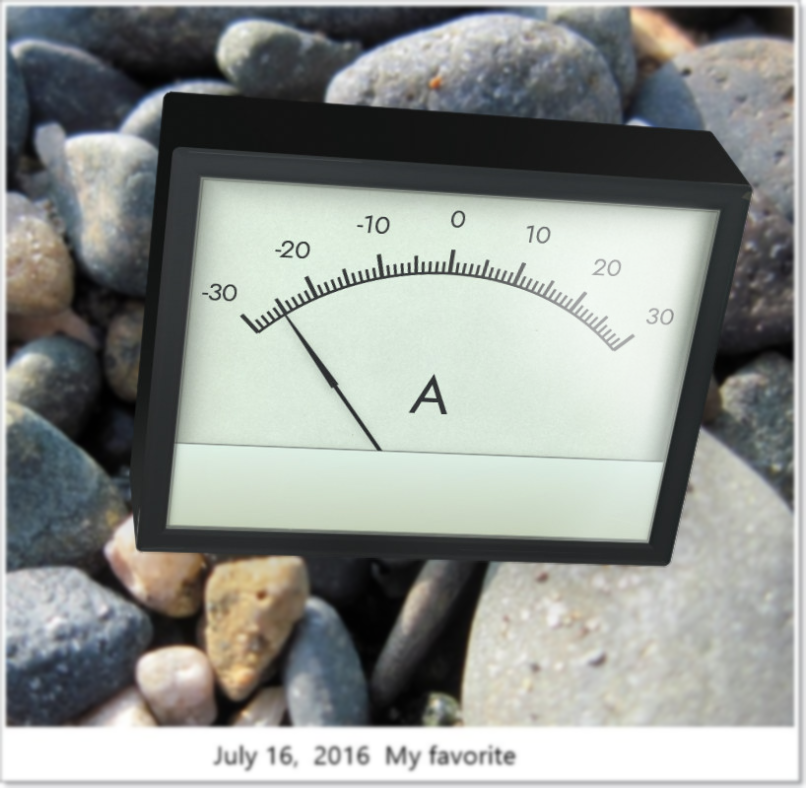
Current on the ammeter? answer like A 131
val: A -25
